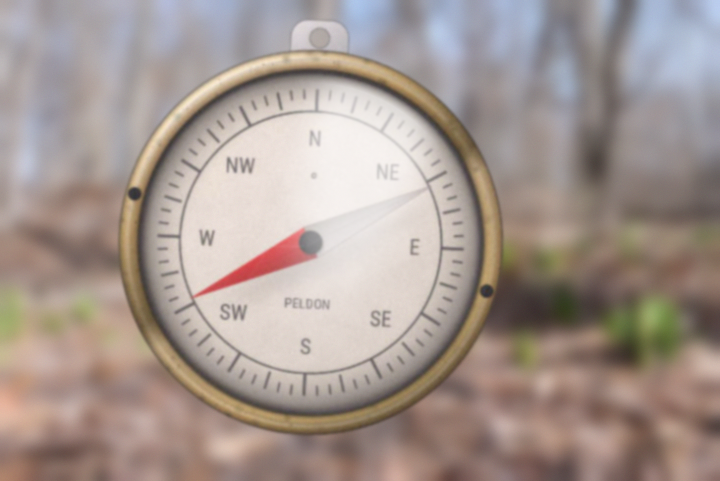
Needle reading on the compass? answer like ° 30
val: ° 242.5
